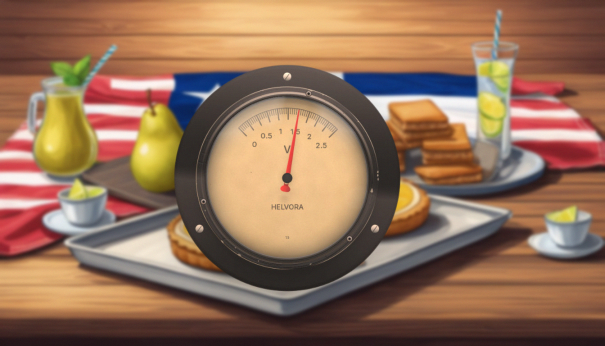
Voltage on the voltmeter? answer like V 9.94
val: V 1.5
